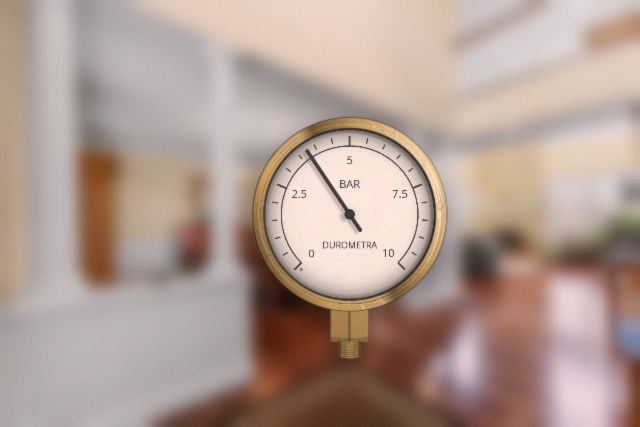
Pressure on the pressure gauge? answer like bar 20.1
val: bar 3.75
